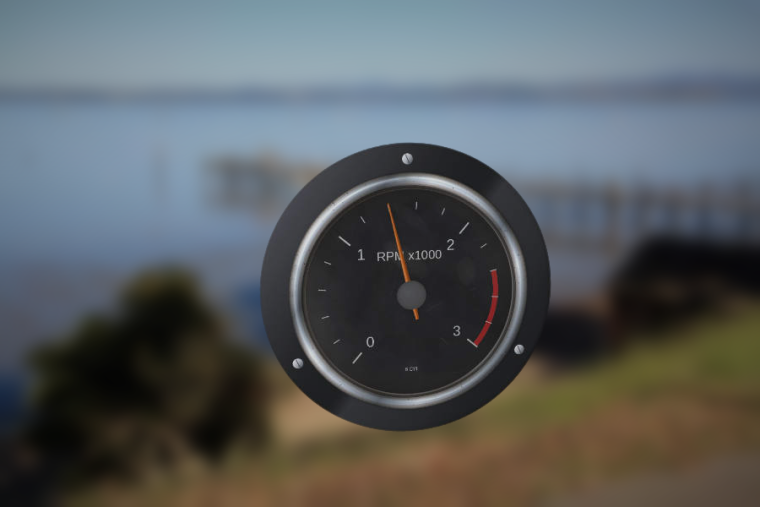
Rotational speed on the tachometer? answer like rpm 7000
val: rpm 1400
